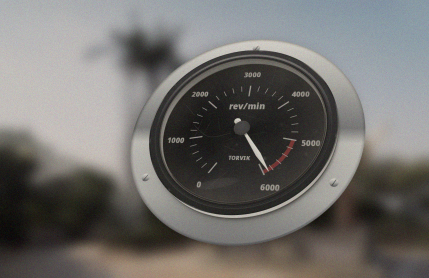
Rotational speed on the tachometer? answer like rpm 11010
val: rpm 5900
